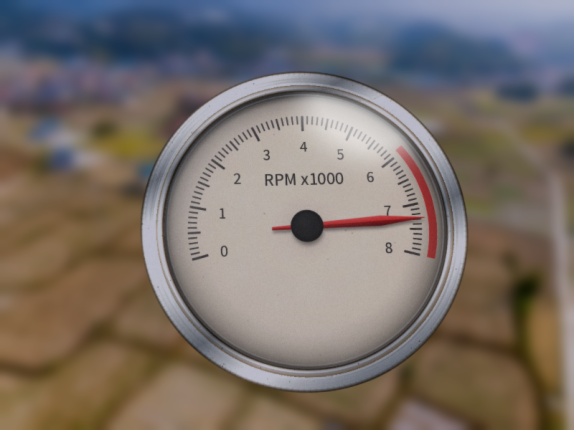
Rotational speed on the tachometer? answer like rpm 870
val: rpm 7300
